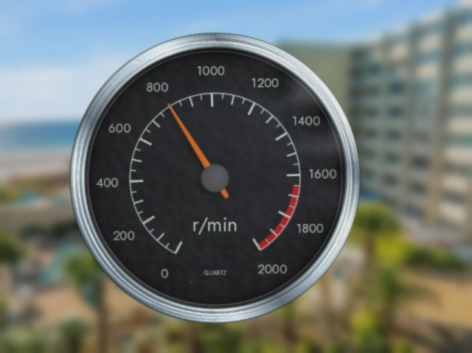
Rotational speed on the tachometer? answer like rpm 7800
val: rpm 800
